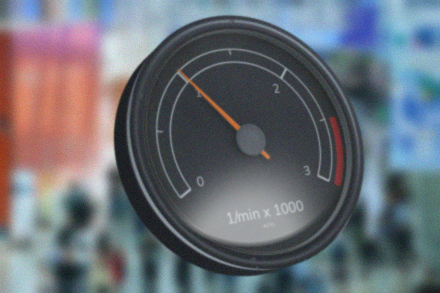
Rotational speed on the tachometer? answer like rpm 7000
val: rpm 1000
